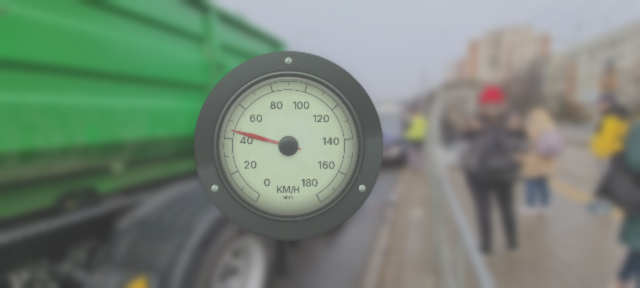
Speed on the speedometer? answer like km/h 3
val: km/h 45
